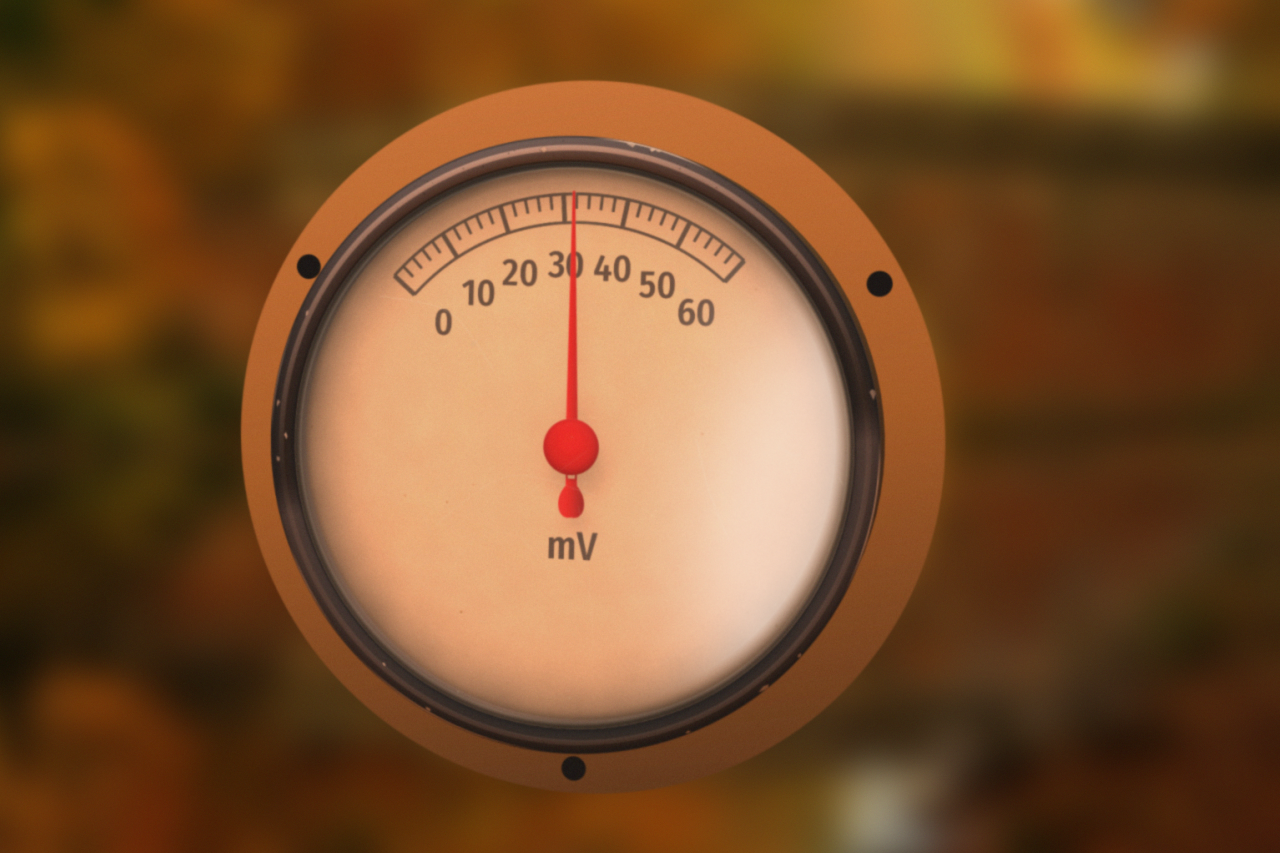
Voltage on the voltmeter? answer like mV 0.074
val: mV 32
